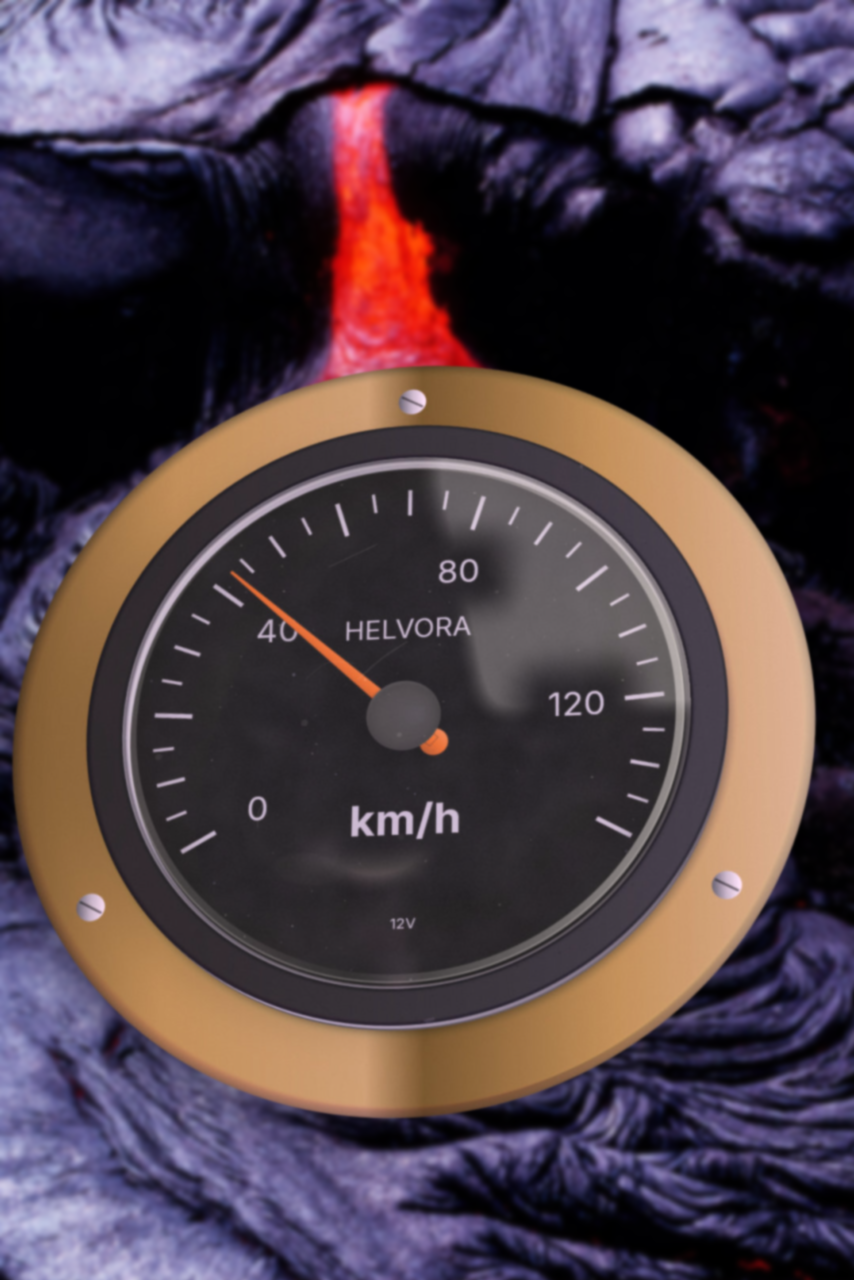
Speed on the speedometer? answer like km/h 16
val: km/h 42.5
